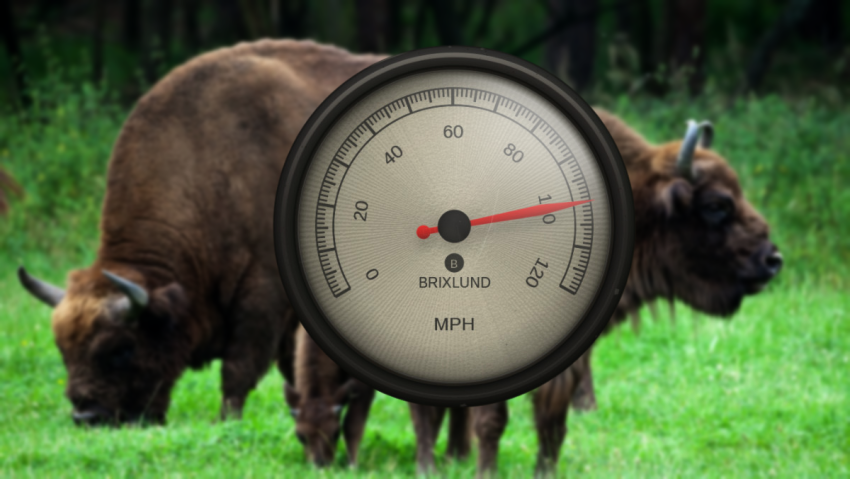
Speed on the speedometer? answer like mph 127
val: mph 100
